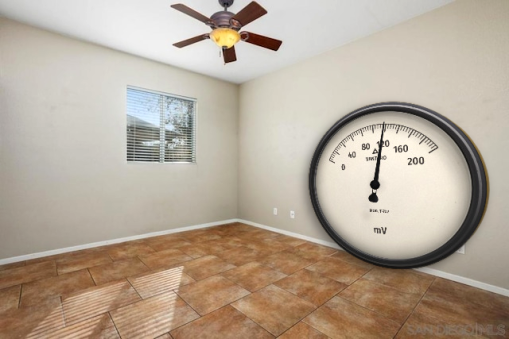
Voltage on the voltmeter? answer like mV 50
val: mV 120
